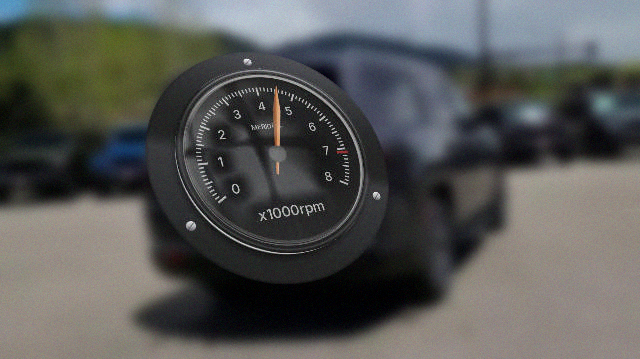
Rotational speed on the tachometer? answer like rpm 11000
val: rpm 4500
